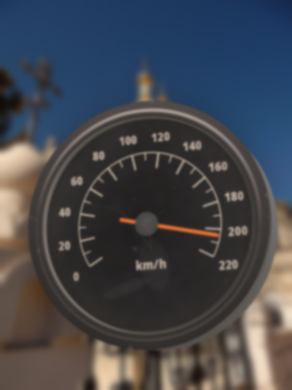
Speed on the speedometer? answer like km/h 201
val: km/h 205
